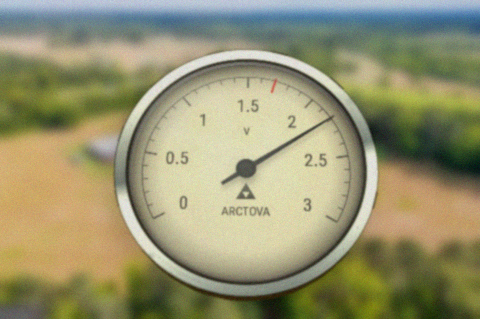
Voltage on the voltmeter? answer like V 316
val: V 2.2
